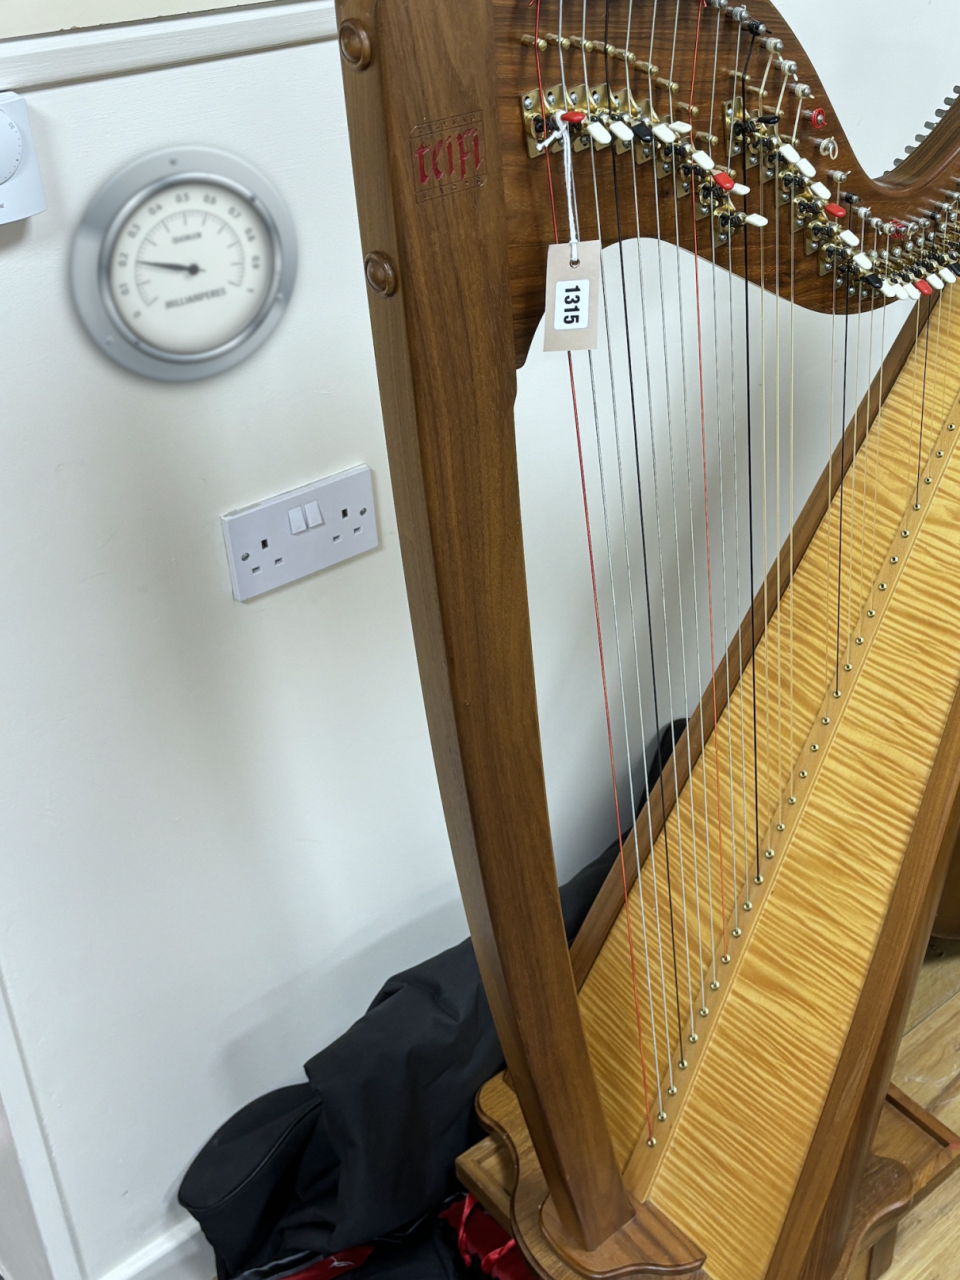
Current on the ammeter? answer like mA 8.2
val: mA 0.2
